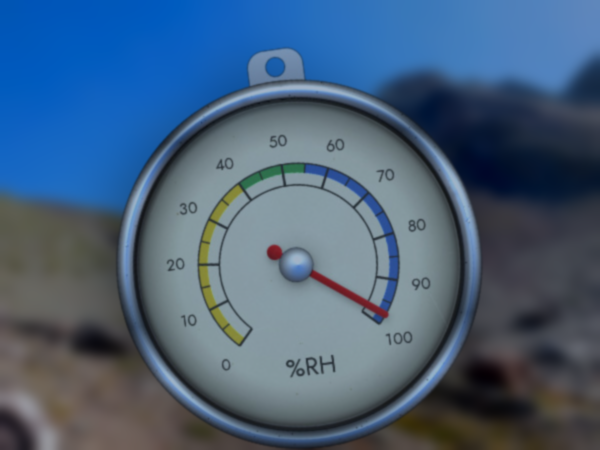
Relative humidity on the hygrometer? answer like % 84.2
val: % 97.5
